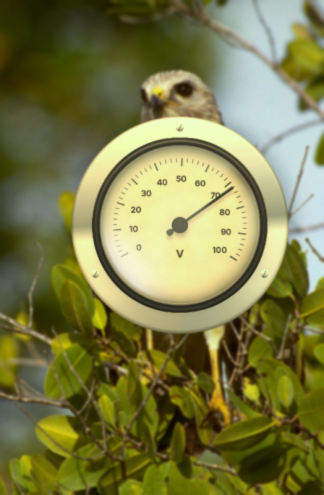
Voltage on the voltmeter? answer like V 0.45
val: V 72
